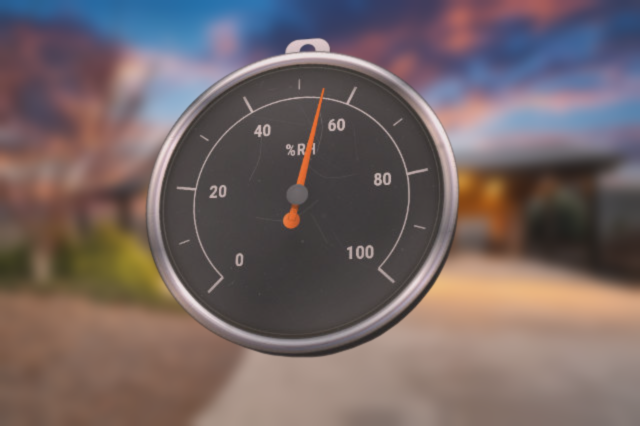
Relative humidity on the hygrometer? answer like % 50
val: % 55
